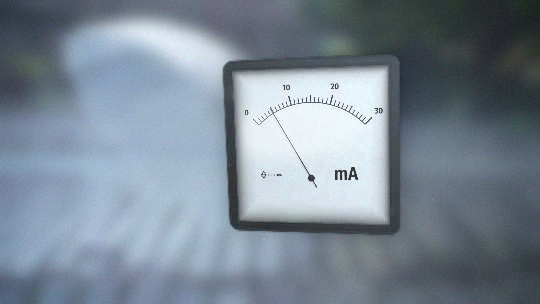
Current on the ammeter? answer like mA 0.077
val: mA 5
